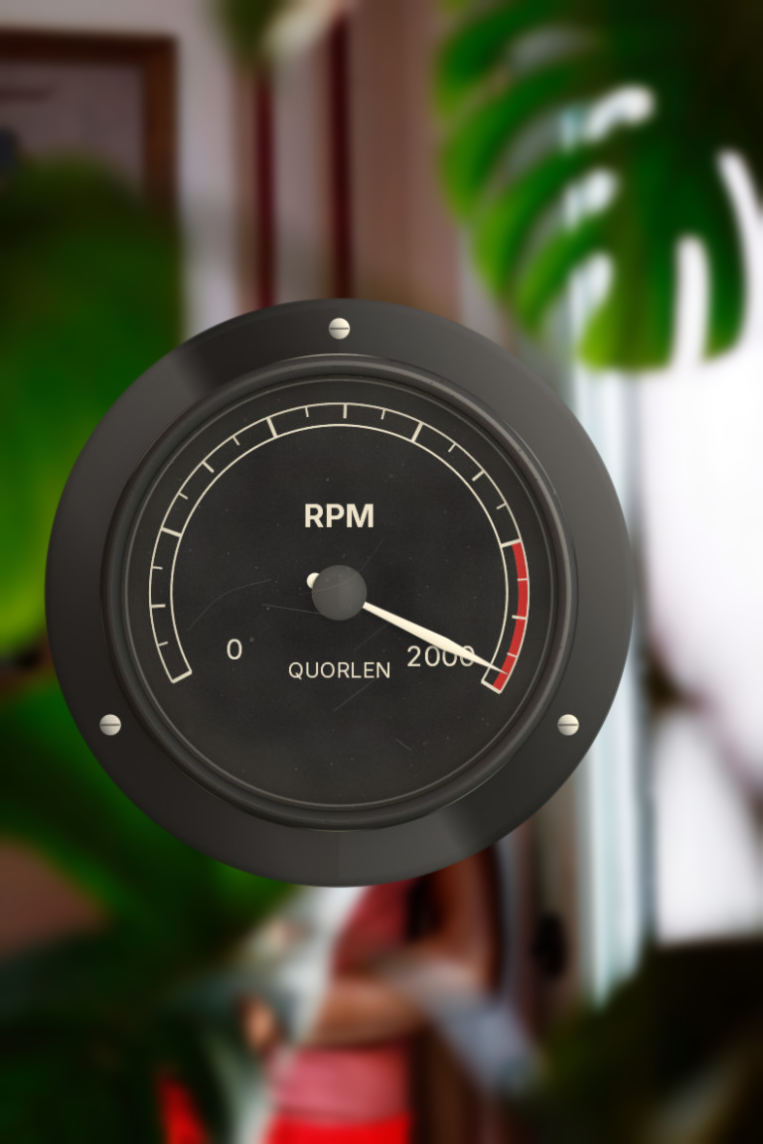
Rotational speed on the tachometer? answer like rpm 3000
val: rpm 1950
